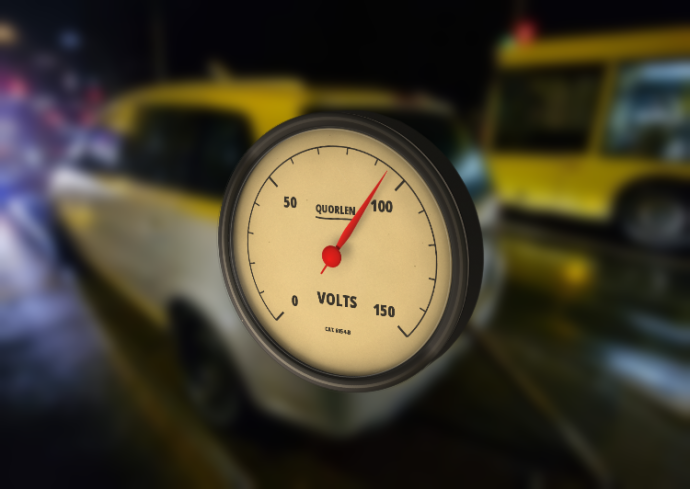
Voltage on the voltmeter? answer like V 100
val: V 95
